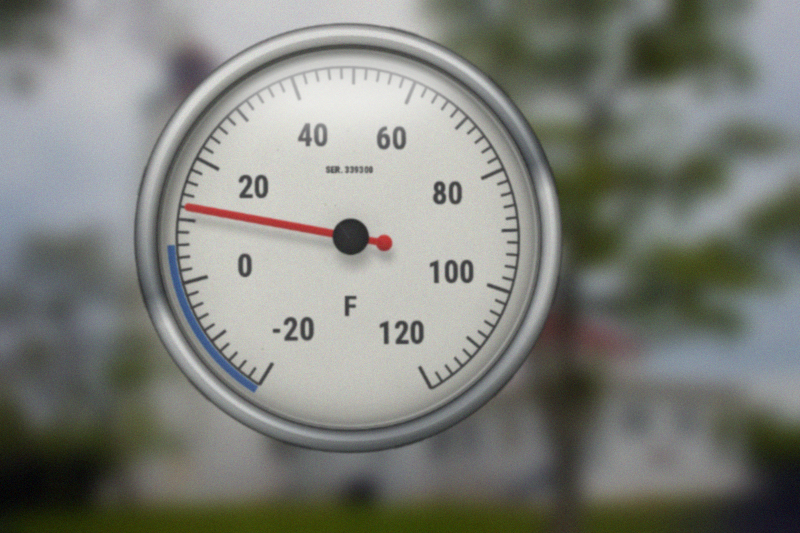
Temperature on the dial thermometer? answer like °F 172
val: °F 12
